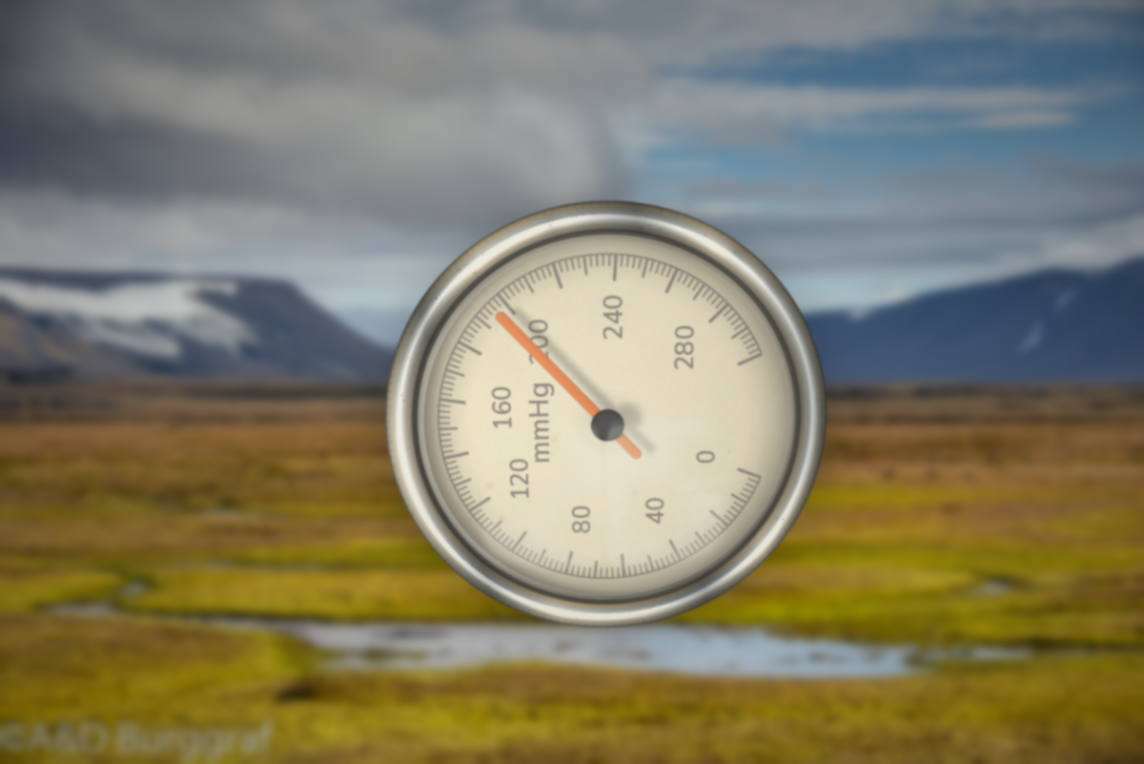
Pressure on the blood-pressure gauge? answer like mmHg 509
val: mmHg 196
